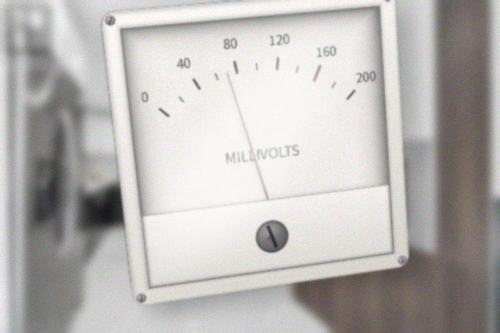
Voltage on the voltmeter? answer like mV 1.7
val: mV 70
